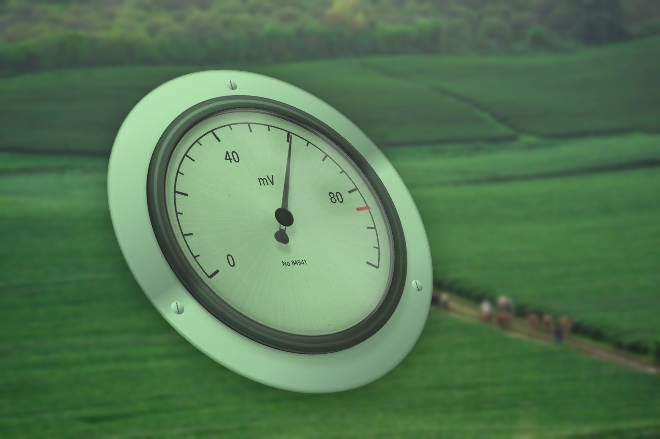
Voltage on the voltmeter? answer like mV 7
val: mV 60
